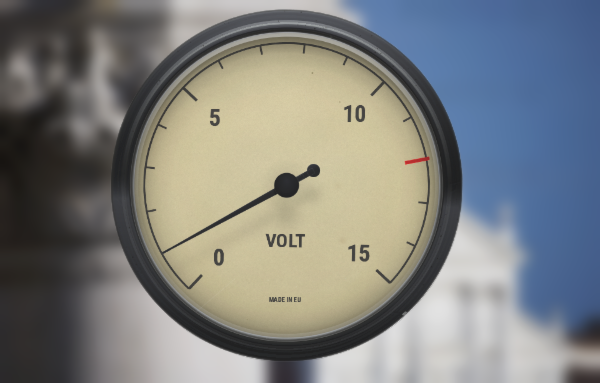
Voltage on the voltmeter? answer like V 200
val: V 1
